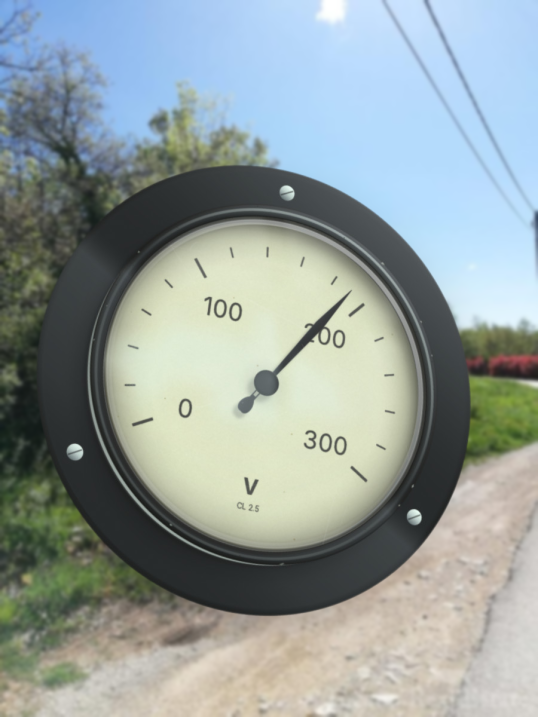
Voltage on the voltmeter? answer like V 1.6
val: V 190
